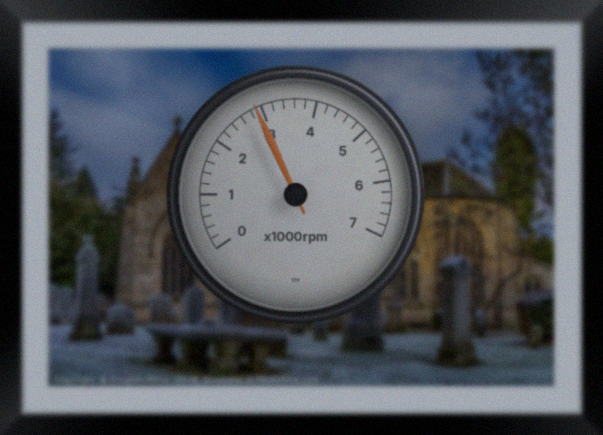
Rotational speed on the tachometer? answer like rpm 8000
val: rpm 2900
